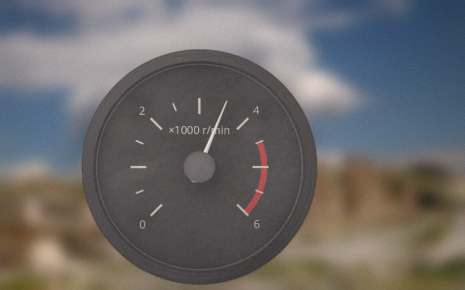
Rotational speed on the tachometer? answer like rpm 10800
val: rpm 3500
